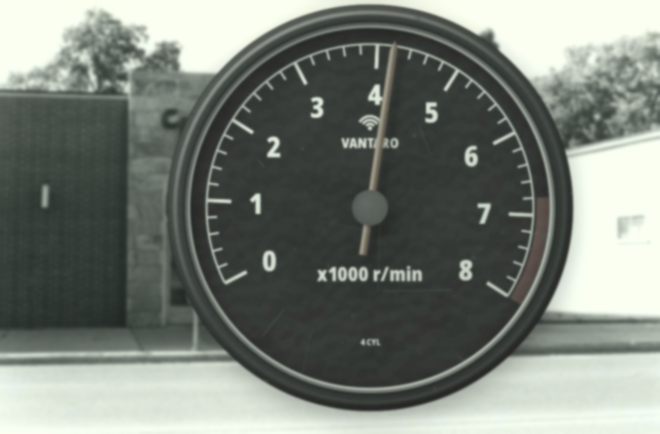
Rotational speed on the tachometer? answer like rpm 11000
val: rpm 4200
